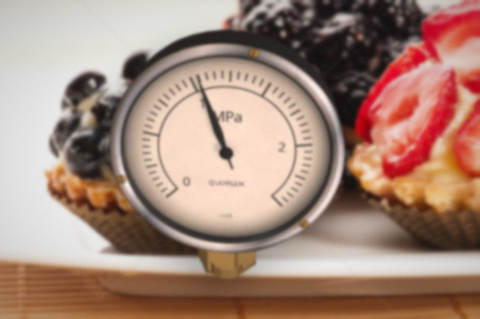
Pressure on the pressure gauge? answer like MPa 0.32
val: MPa 1.05
